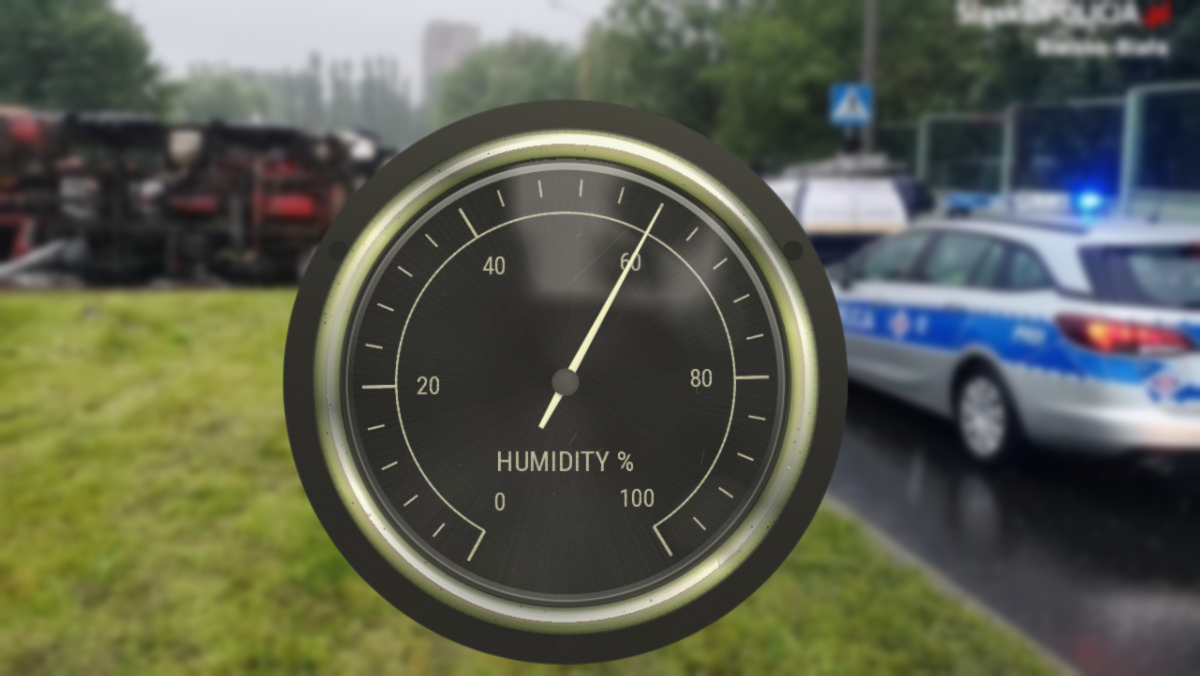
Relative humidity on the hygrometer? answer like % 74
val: % 60
